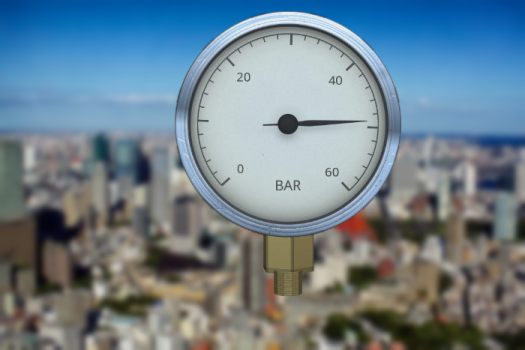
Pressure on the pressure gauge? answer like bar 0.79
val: bar 49
